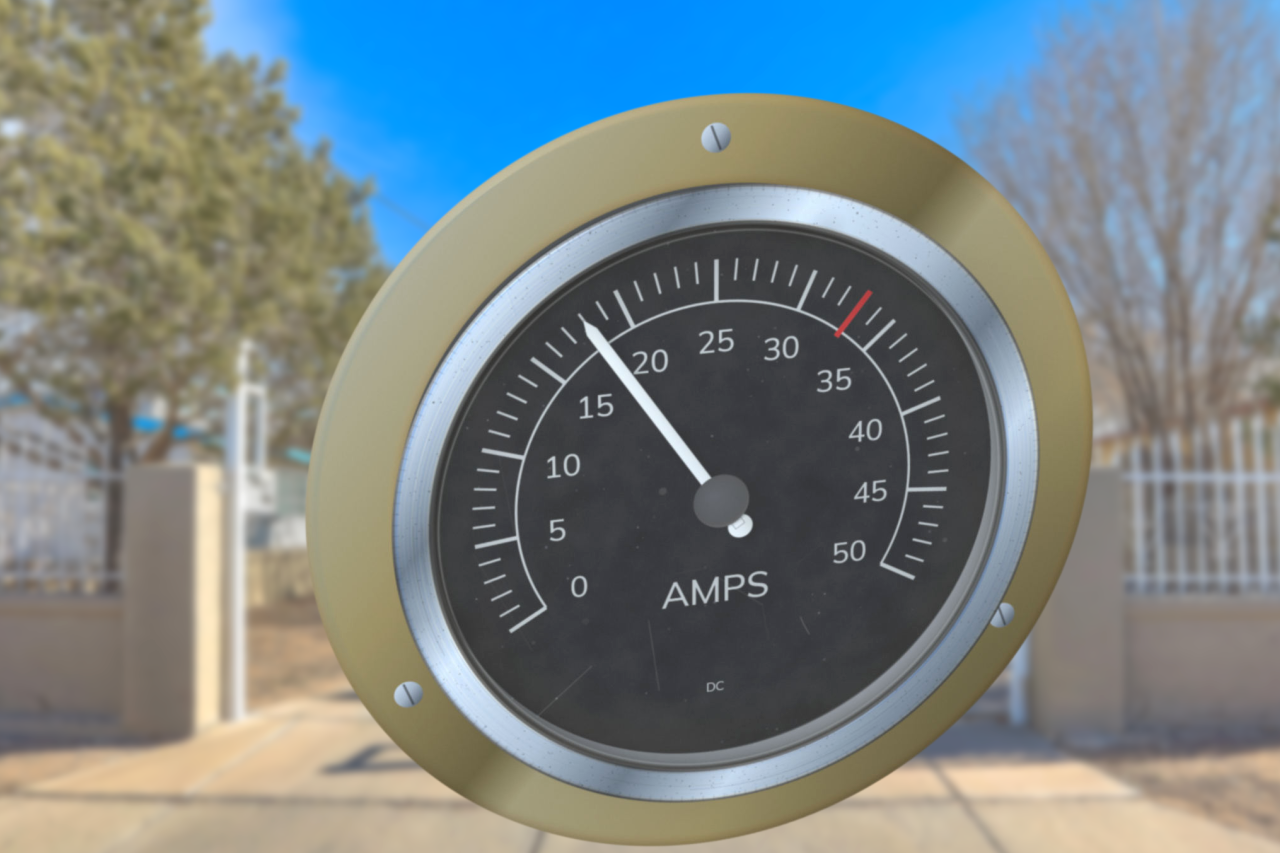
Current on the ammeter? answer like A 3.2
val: A 18
